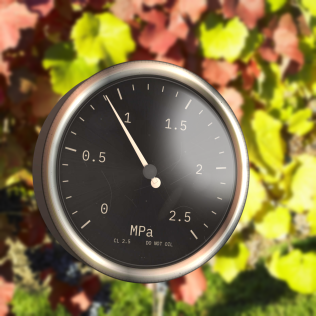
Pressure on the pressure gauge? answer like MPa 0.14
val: MPa 0.9
